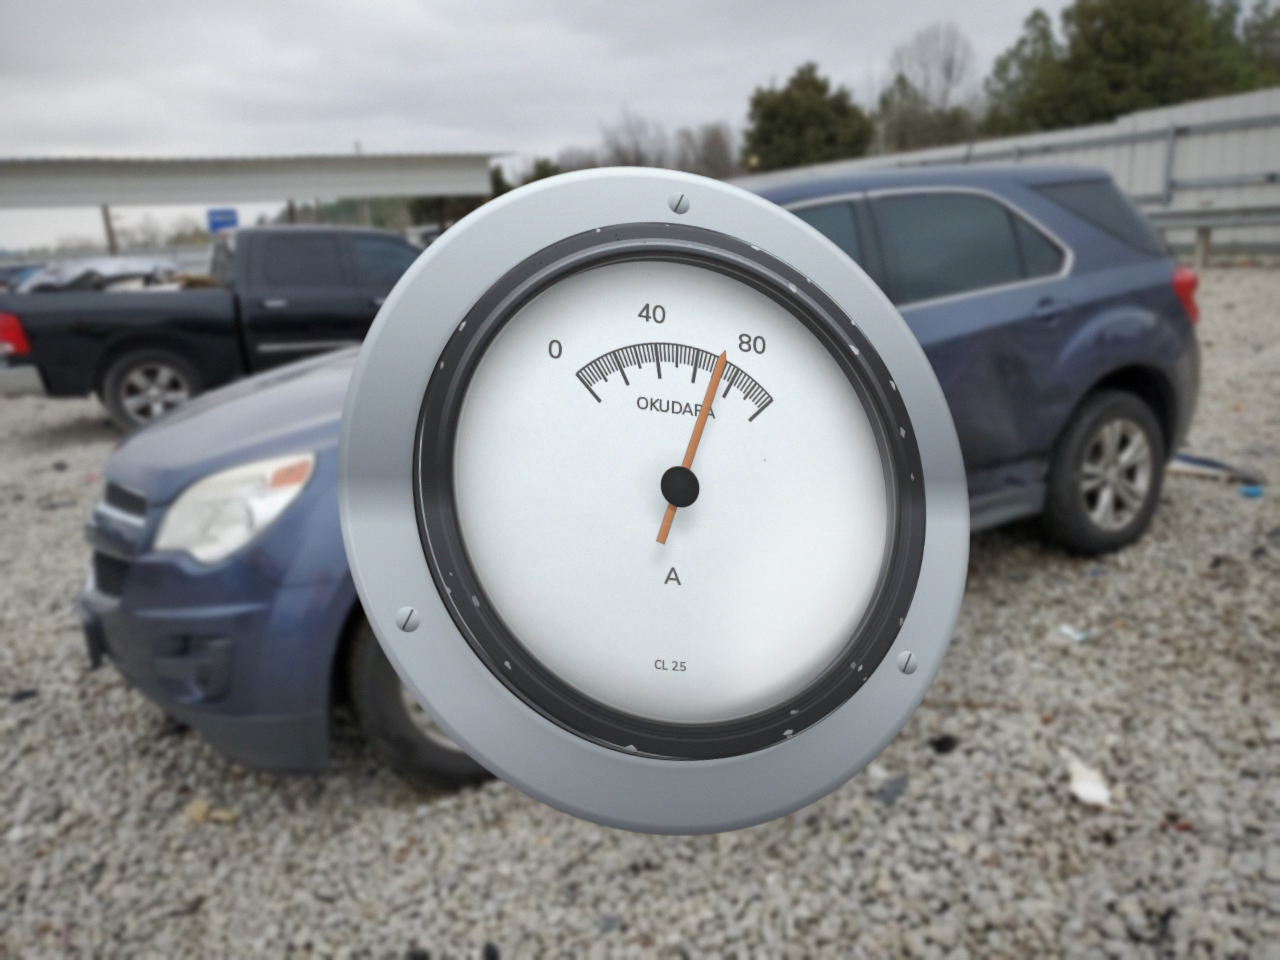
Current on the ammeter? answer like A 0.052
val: A 70
